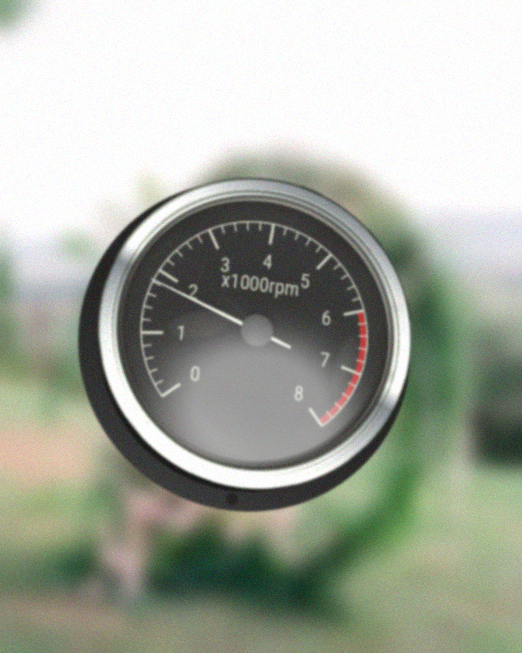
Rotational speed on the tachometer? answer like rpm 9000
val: rpm 1800
